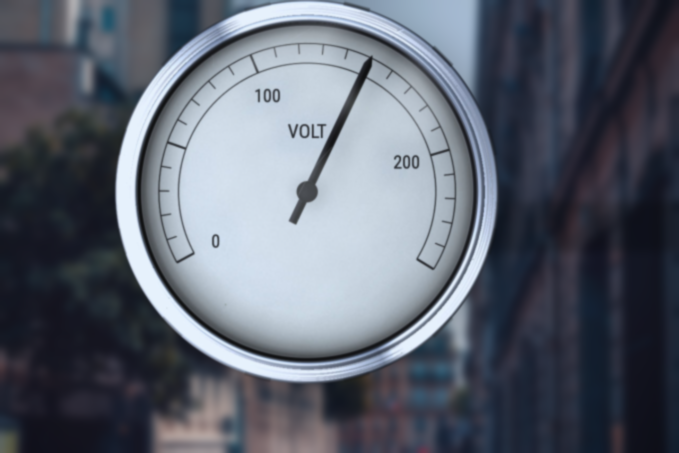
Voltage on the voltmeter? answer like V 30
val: V 150
